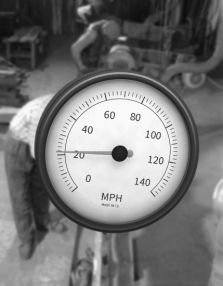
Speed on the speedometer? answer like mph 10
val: mph 22
